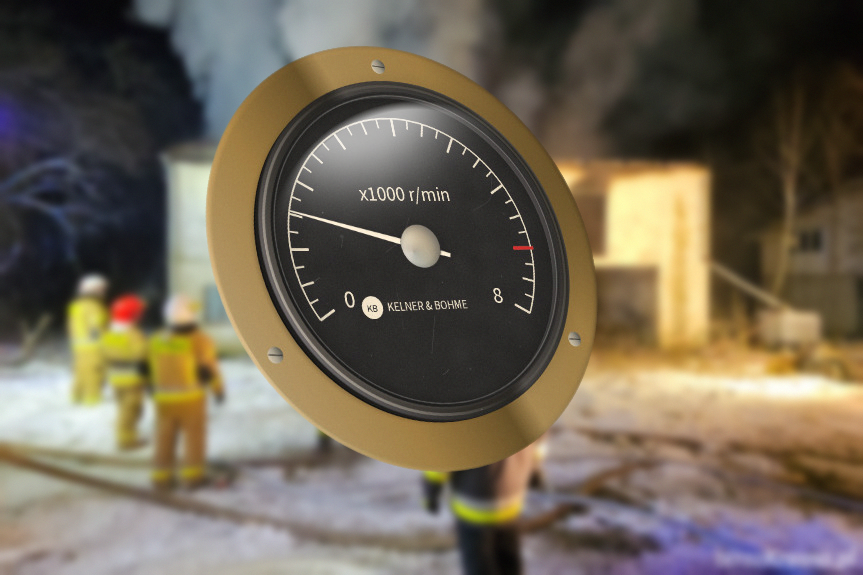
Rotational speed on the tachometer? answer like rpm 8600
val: rpm 1500
